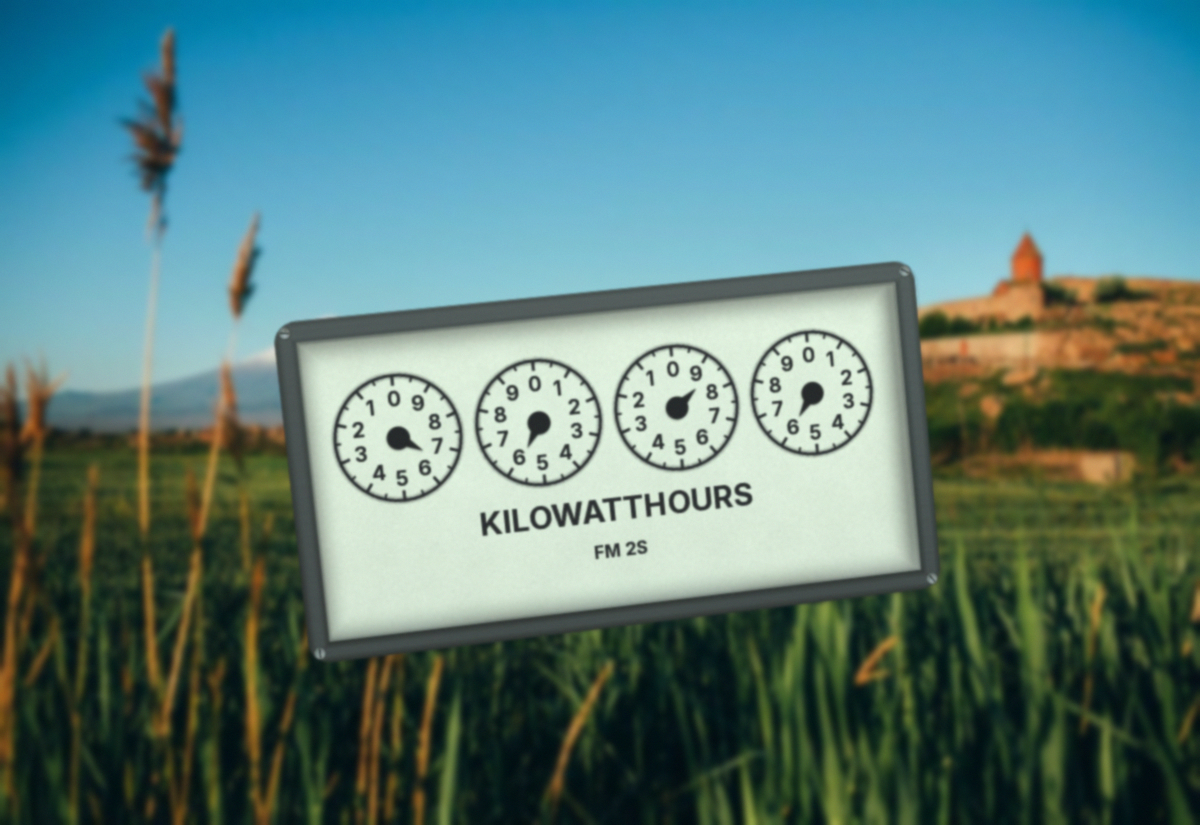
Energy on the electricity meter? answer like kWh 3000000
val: kWh 6586
